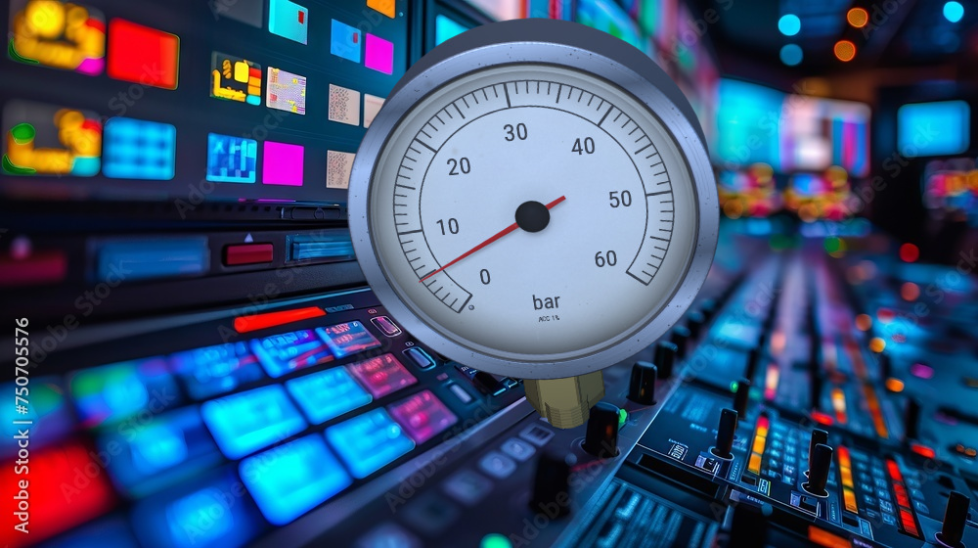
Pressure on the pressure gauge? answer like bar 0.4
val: bar 5
